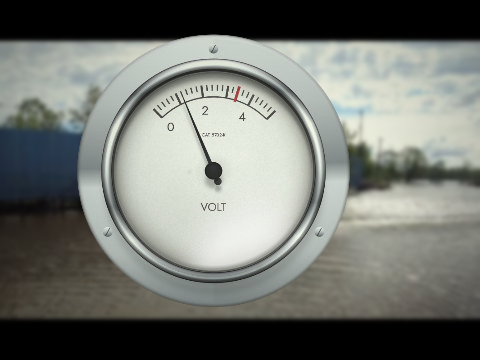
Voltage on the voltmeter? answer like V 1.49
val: V 1.2
